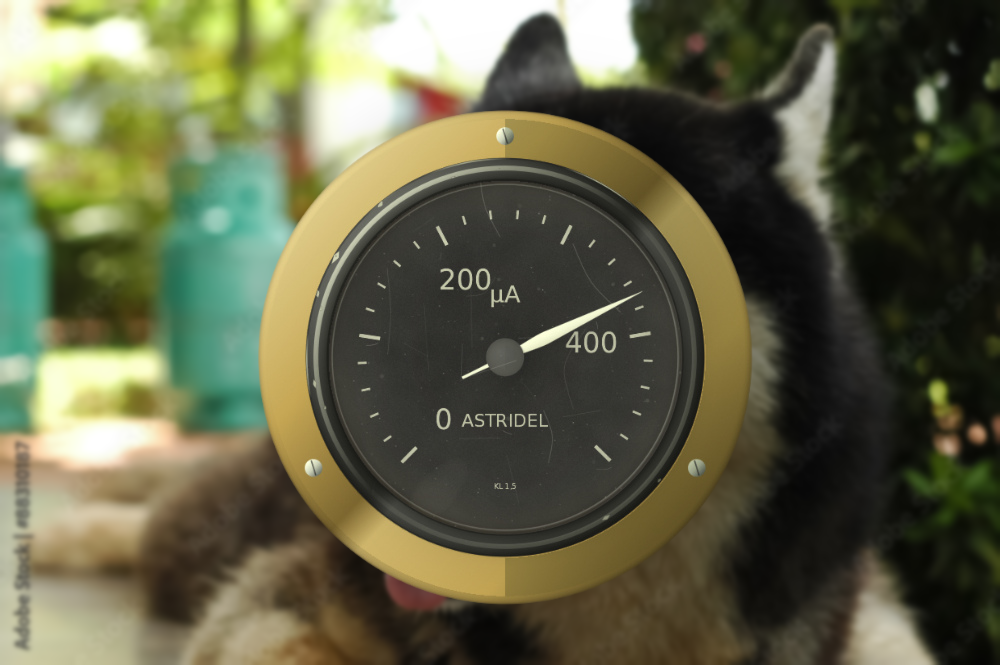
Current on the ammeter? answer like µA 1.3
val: µA 370
